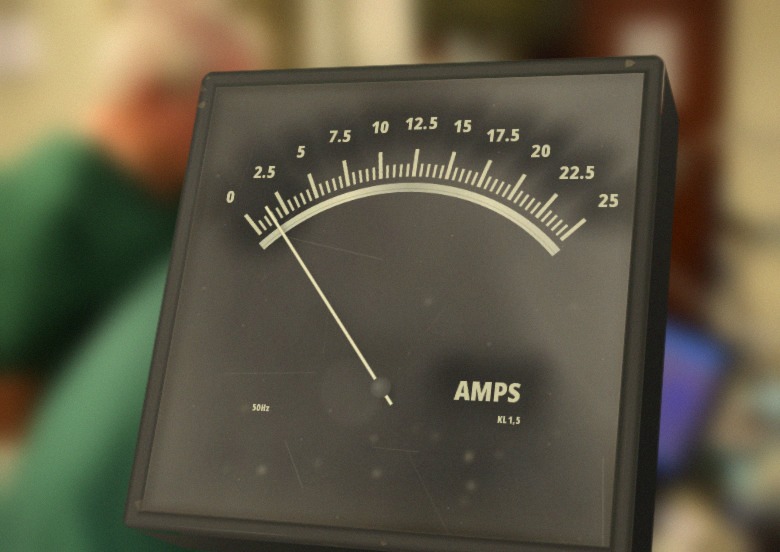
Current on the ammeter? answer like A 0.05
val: A 1.5
